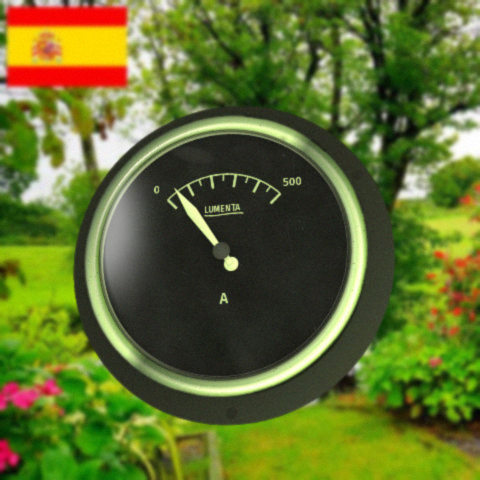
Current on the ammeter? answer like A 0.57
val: A 50
